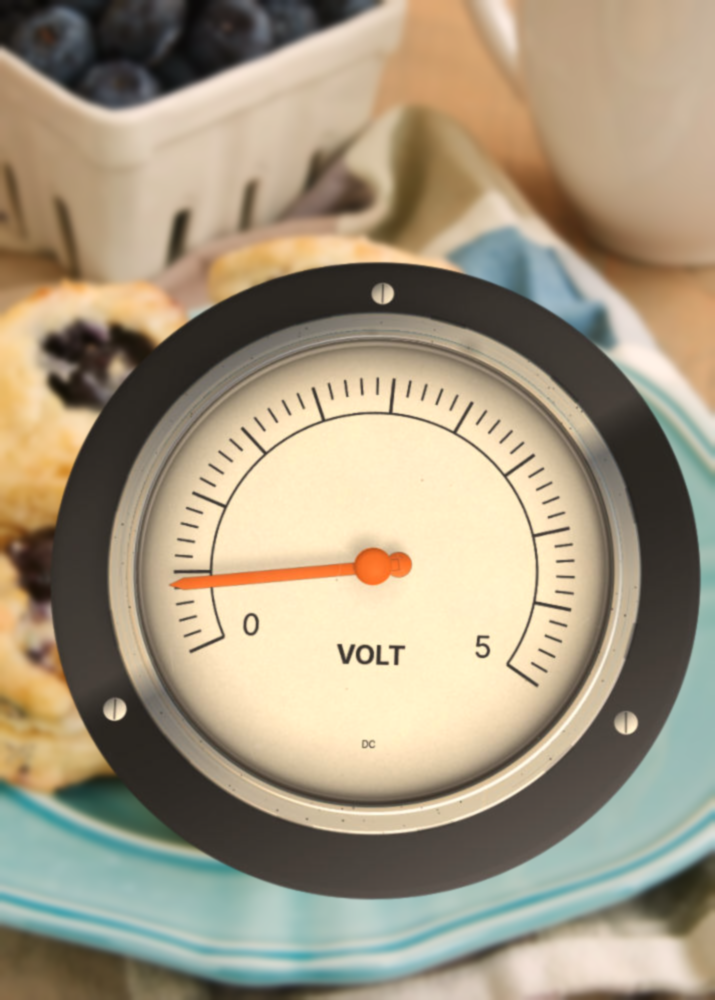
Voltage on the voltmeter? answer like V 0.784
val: V 0.4
